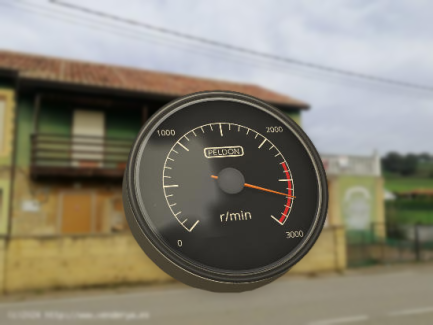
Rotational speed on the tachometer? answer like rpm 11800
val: rpm 2700
